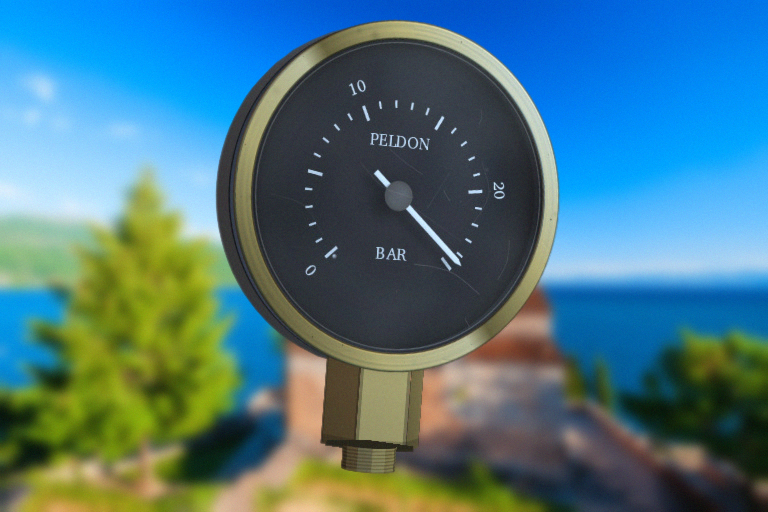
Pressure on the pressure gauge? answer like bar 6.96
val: bar 24.5
